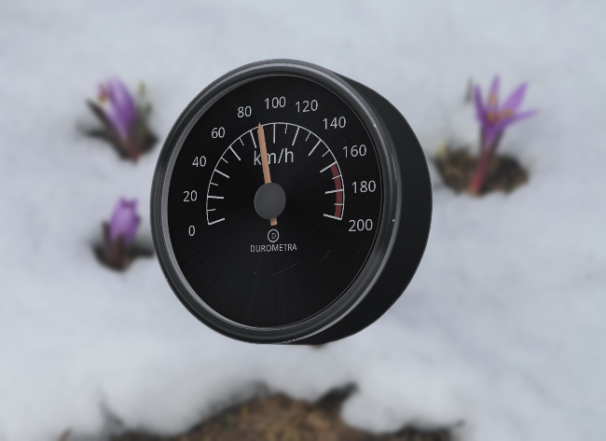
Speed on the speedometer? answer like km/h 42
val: km/h 90
